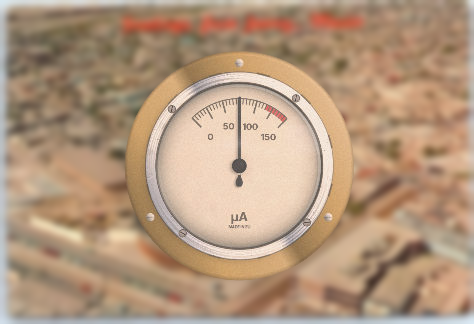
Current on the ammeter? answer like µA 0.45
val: µA 75
